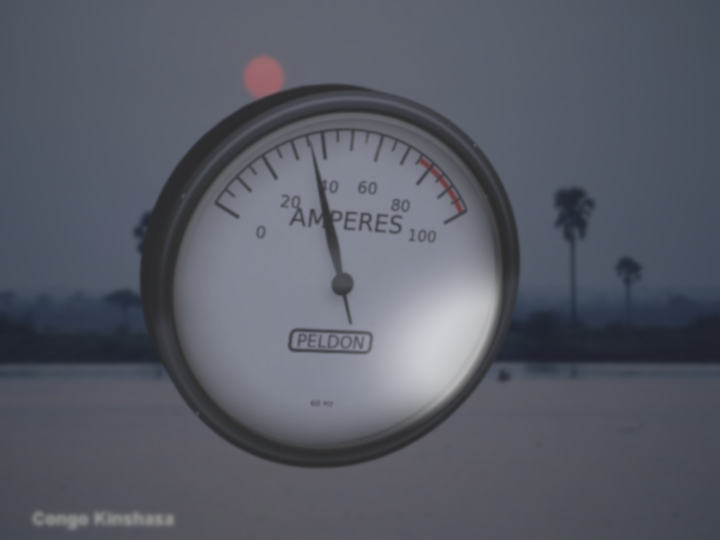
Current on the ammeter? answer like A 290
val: A 35
